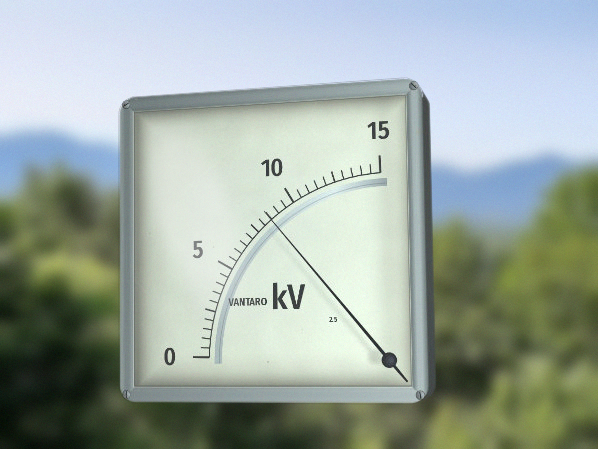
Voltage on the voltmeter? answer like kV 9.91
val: kV 8.5
